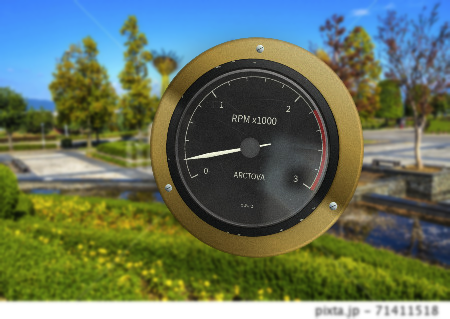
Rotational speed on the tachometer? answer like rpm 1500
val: rpm 200
